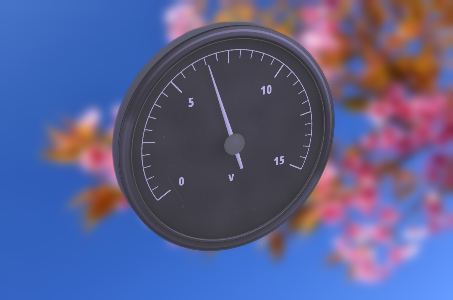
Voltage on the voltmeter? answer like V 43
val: V 6.5
